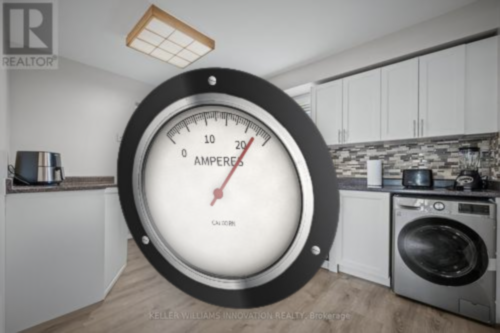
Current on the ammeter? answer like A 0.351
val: A 22.5
